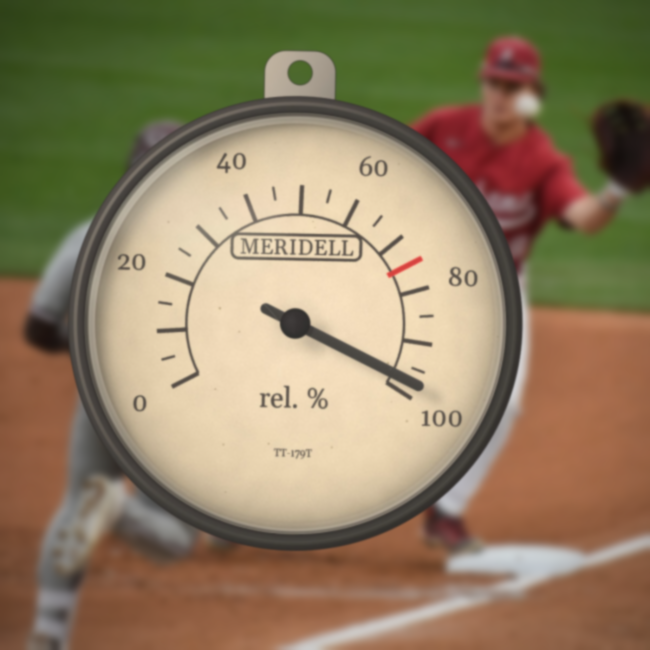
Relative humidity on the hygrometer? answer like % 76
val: % 97.5
